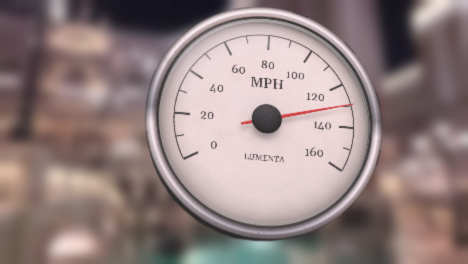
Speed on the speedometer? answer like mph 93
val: mph 130
